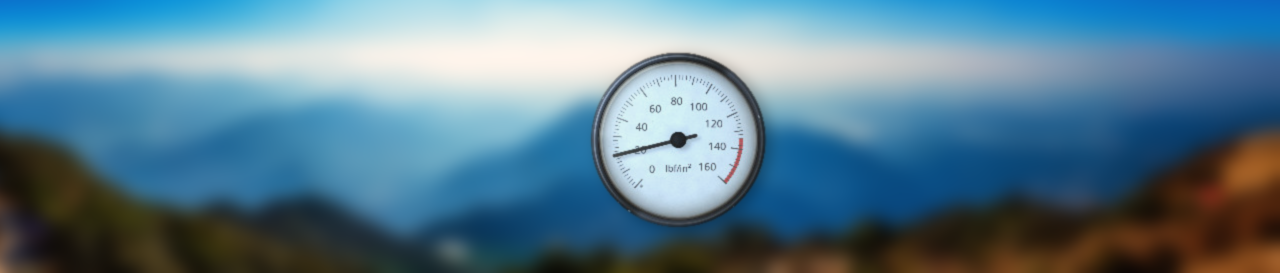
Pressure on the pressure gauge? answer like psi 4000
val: psi 20
